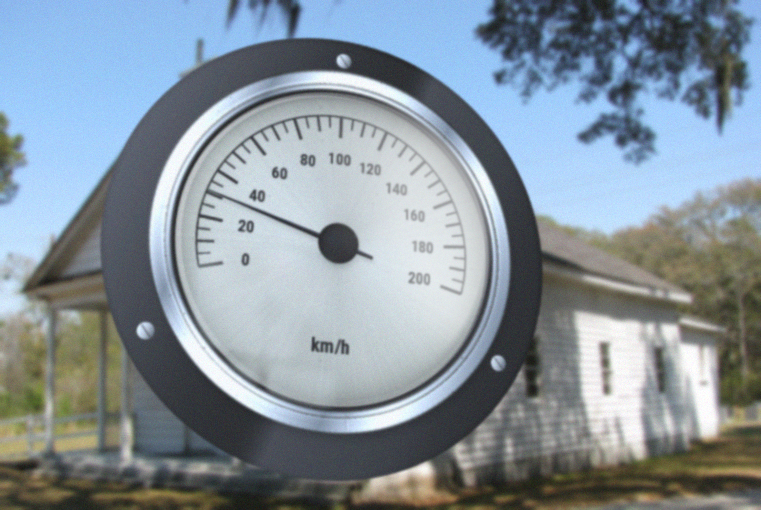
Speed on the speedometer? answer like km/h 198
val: km/h 30
